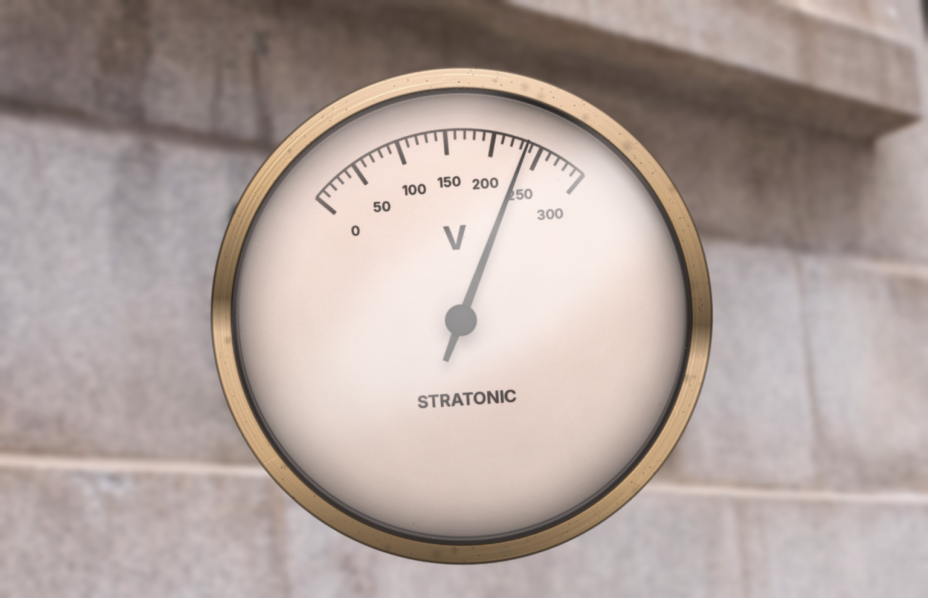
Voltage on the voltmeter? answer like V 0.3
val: V 235
